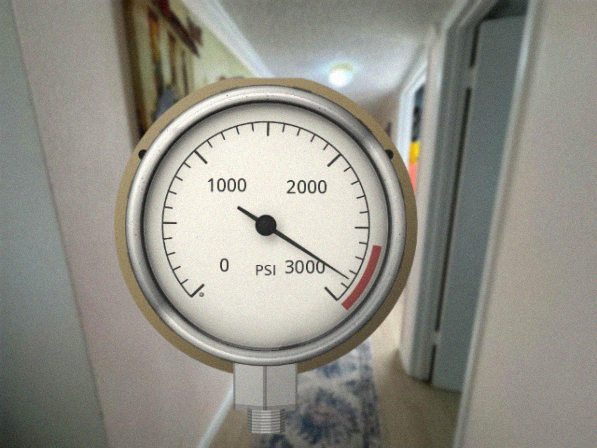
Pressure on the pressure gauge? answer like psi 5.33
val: psi 2850
